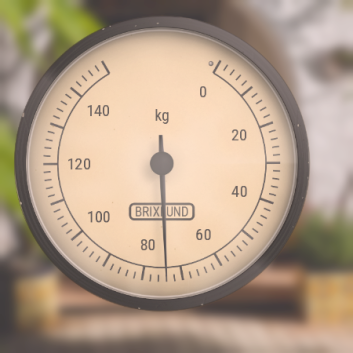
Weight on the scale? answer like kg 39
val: kg 74
